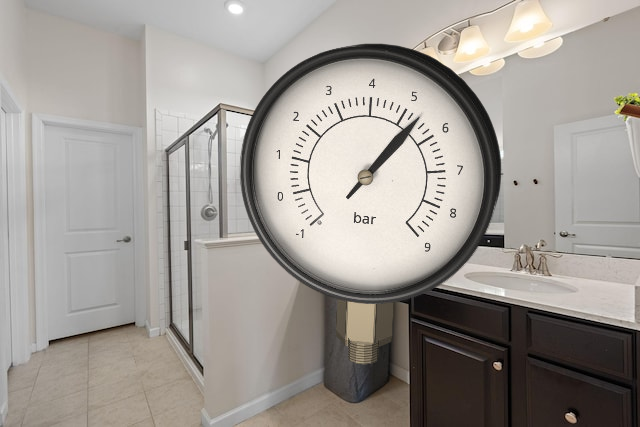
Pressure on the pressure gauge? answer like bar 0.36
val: bar 5.4
